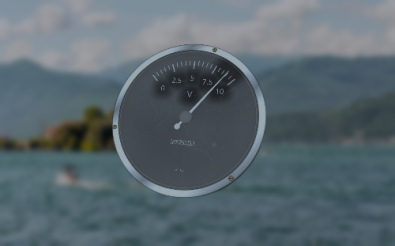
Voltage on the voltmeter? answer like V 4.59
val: V 9
